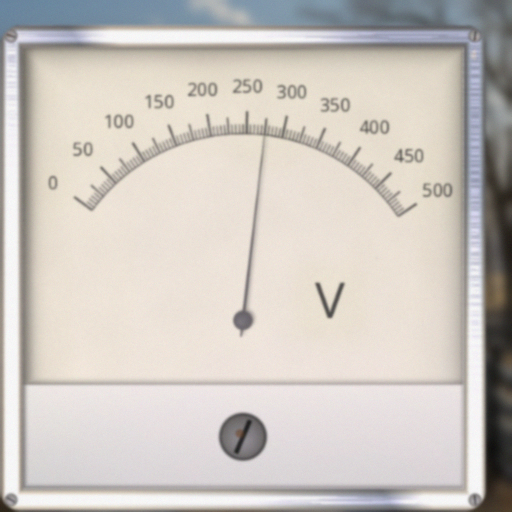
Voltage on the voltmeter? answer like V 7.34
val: V 275
